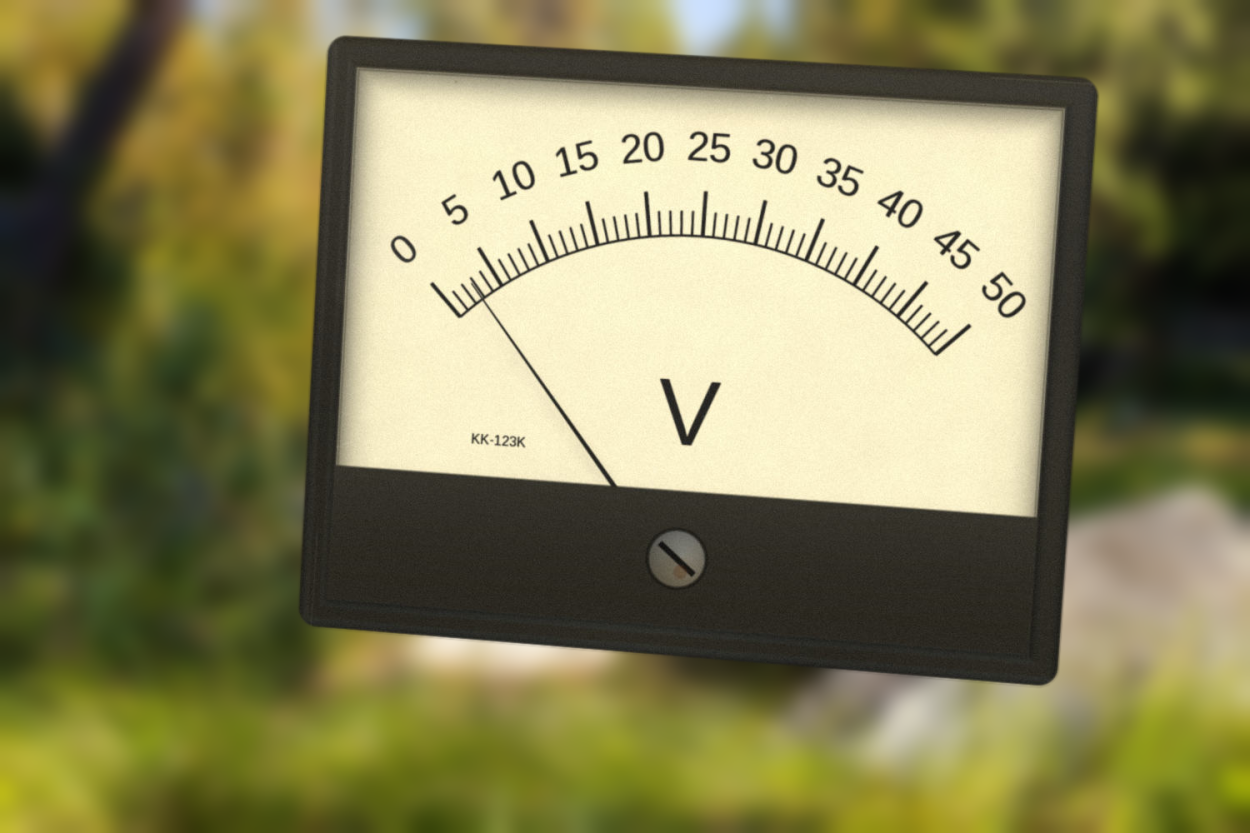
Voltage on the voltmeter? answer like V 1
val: V 3
